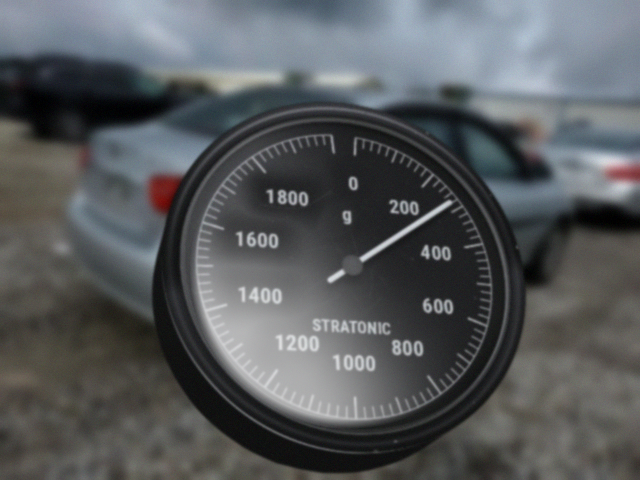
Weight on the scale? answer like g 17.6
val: g 280
